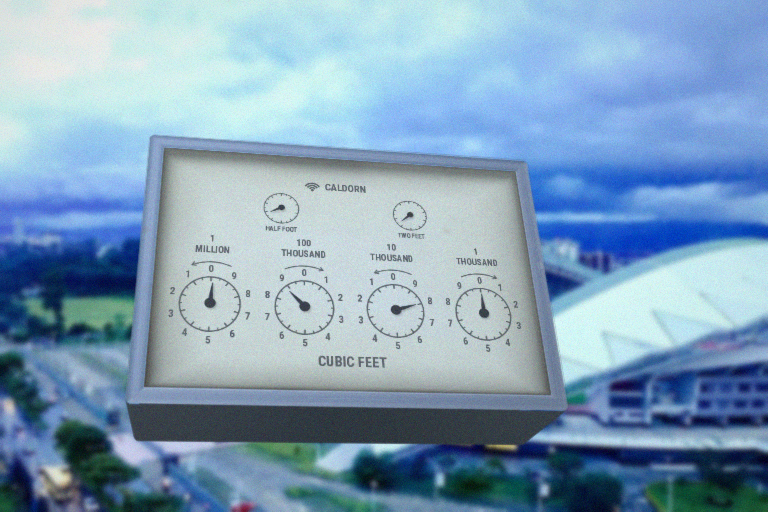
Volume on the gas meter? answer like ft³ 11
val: ft³ 988000
